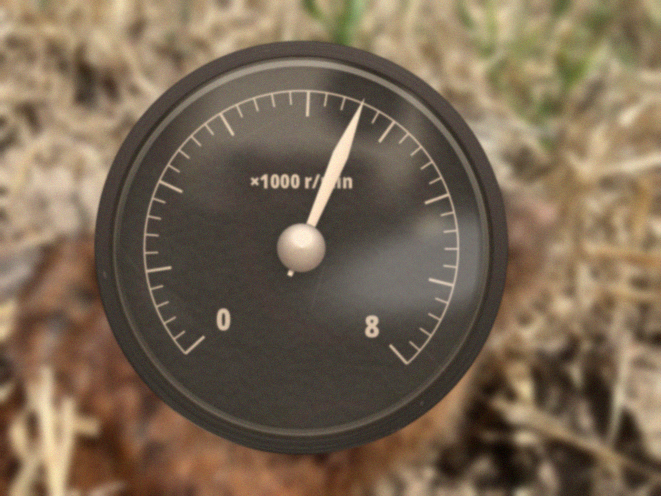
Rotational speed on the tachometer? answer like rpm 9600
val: rpm 4600
